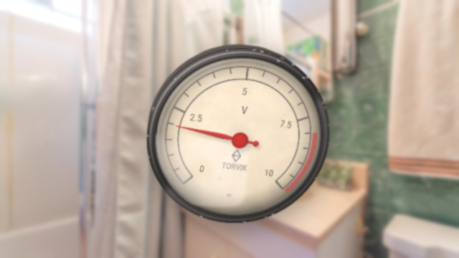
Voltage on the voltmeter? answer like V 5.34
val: V 2
